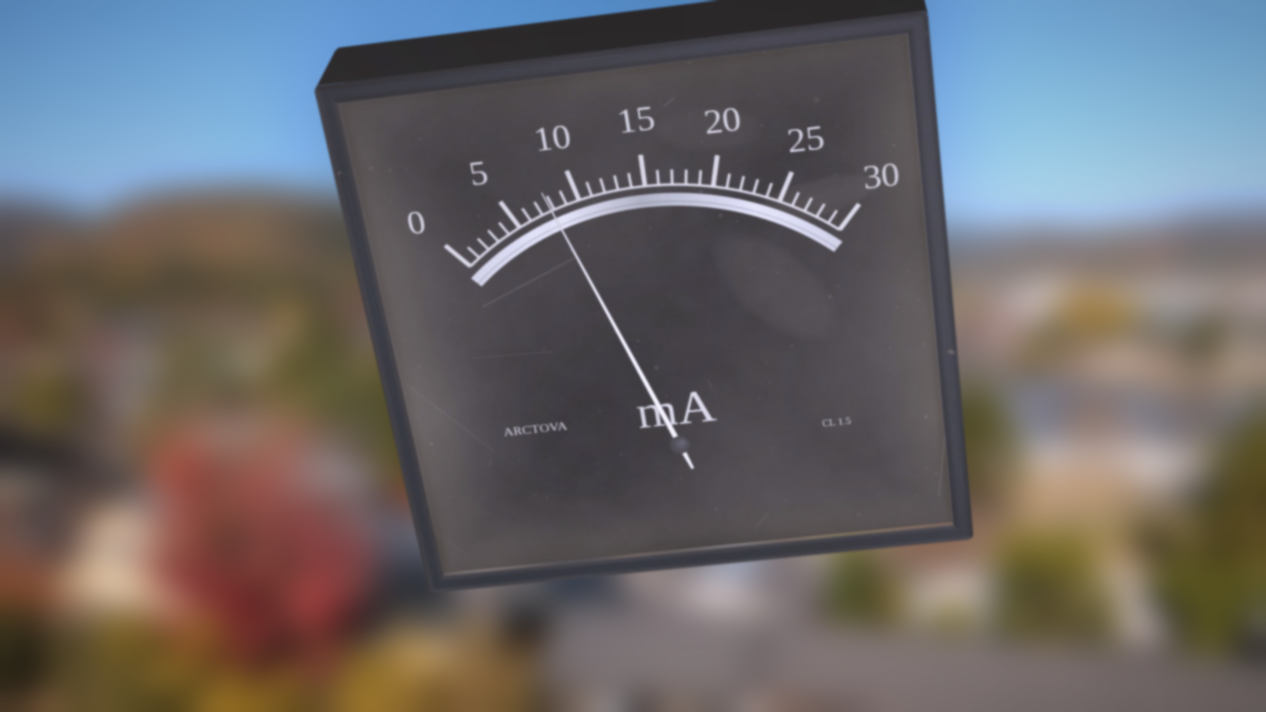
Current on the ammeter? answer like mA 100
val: mA 8
